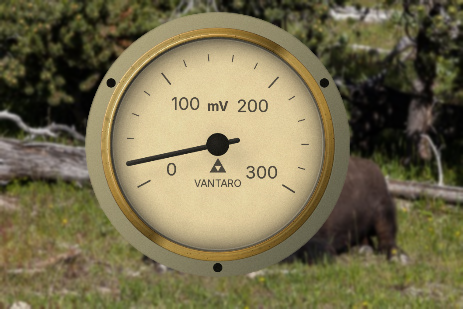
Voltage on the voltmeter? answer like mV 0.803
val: mV 20
